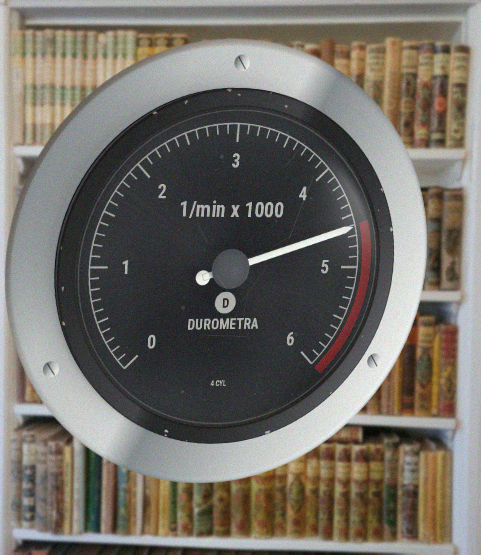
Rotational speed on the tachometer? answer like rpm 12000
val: rpm 4600
